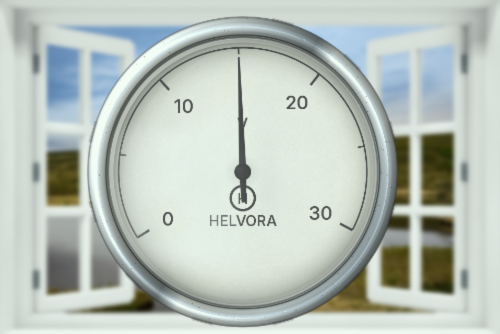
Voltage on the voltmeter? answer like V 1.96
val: V 15
